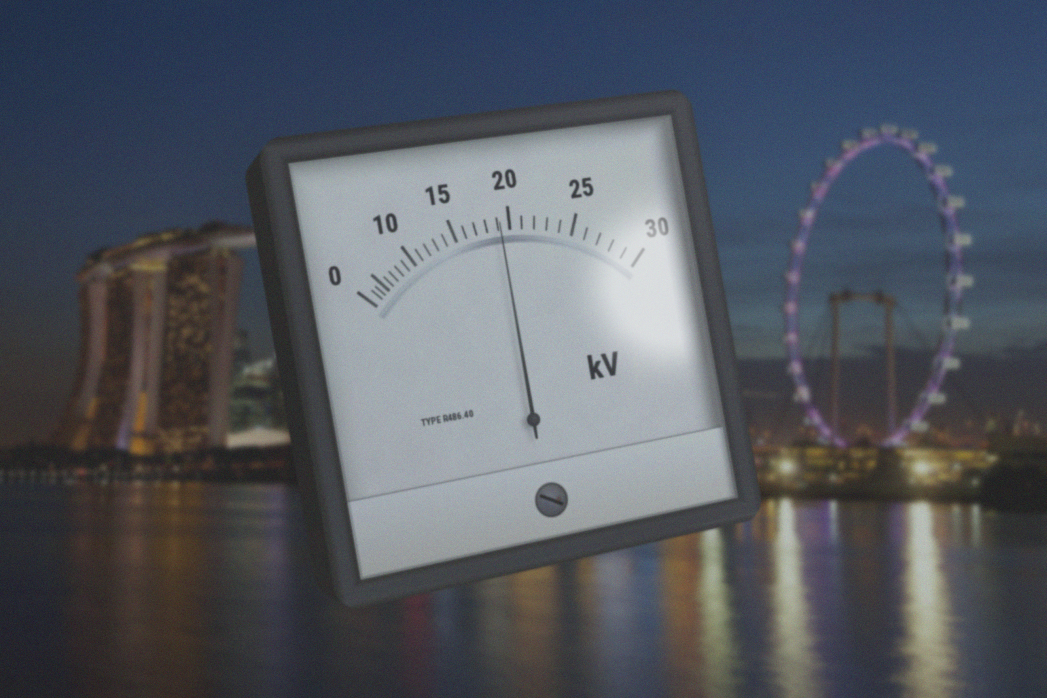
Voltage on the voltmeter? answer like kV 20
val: kV 19
